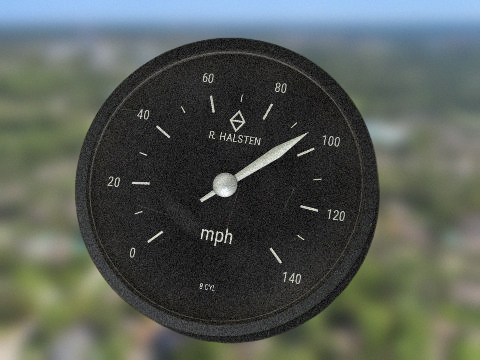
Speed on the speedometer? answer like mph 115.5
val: mph 95
